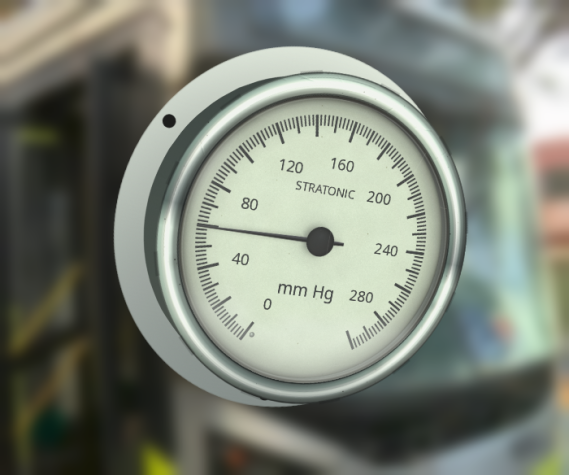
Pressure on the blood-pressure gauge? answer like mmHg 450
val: mmHg 60
